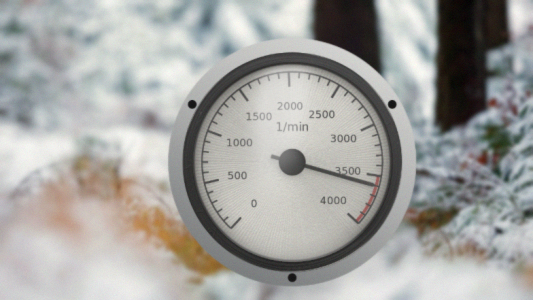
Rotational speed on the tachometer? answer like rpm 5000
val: rpm 3600
